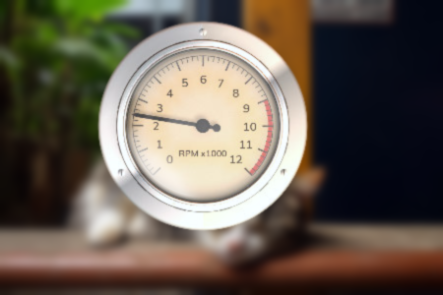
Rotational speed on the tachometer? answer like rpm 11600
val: rpm 2400
